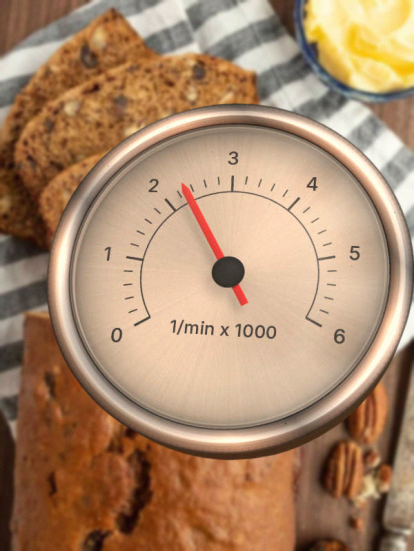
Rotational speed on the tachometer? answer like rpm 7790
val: rpm 2300
